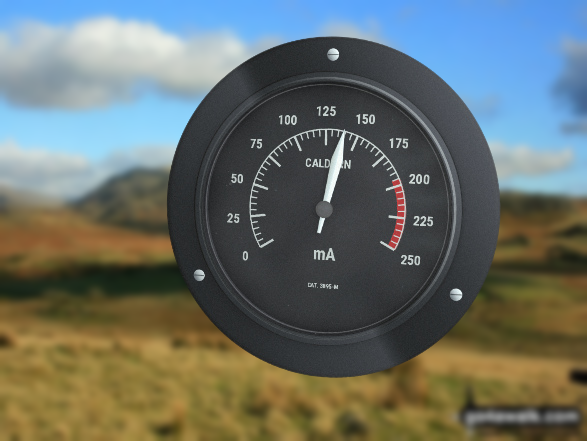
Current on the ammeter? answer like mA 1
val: mA 140
